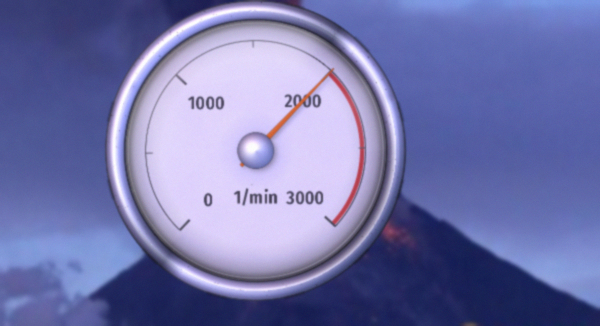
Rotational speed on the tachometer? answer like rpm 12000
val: rpm 2000
